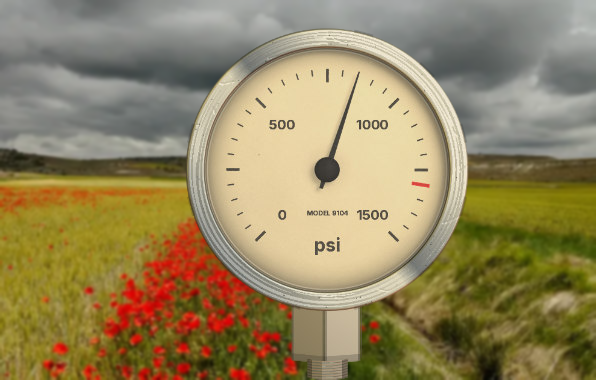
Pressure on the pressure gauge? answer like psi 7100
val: psi 850
